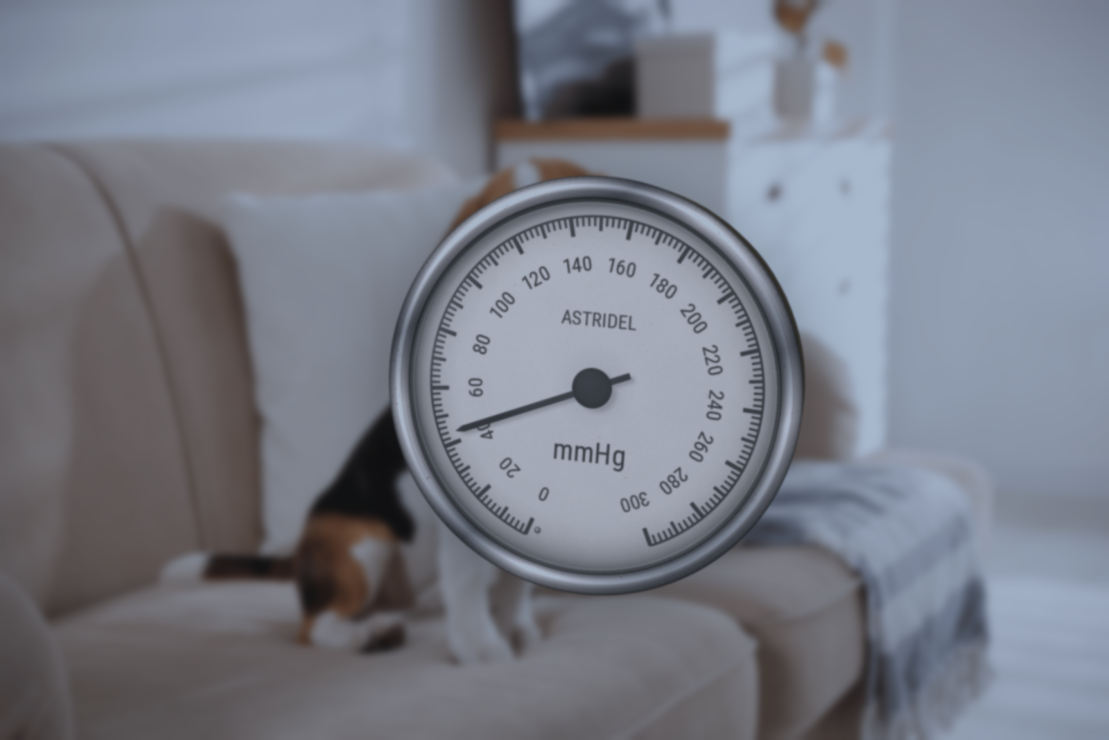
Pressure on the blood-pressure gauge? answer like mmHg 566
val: mmHg 44
